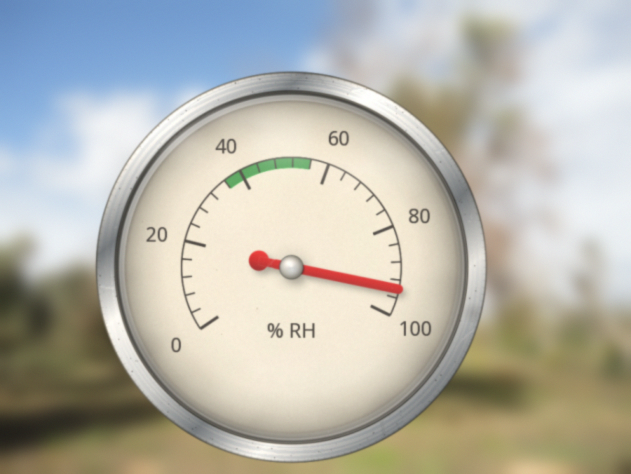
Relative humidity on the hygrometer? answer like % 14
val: % 94
